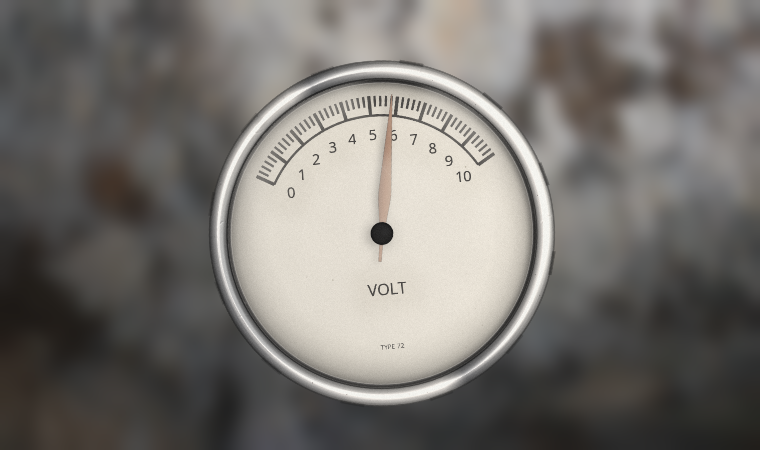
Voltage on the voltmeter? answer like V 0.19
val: V 5.8
